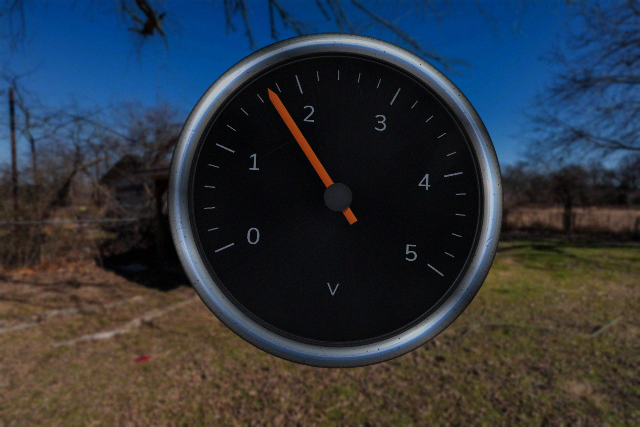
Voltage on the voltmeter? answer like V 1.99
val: V 1.7
